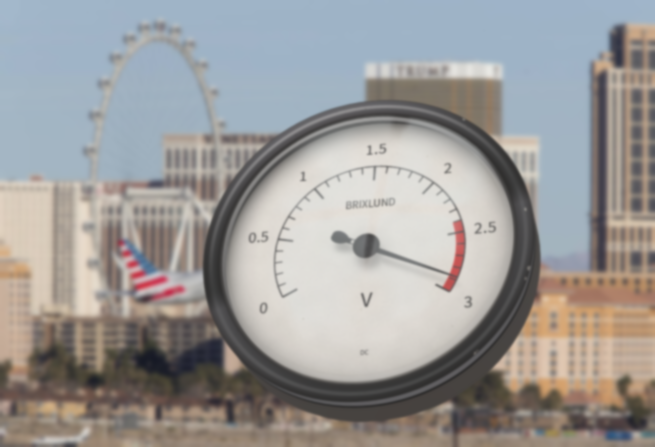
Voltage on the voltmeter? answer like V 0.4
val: V 2.9
